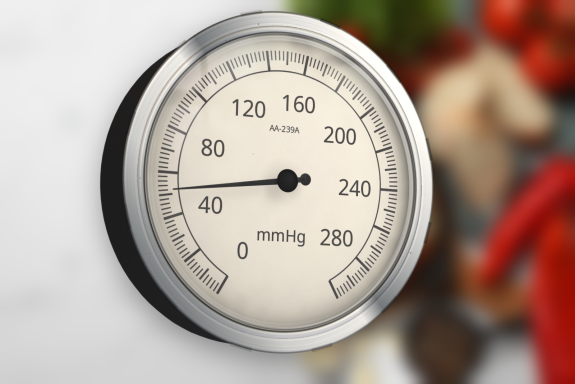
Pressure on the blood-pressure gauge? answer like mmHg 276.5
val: mmHg 52
